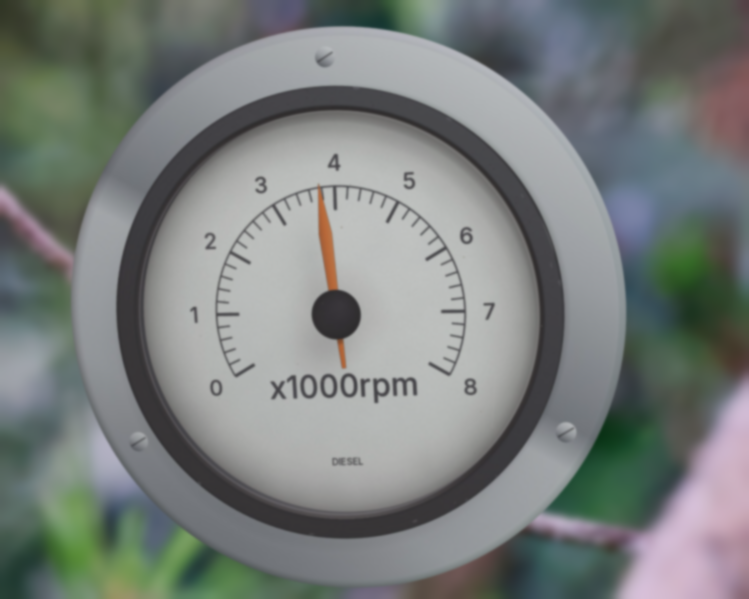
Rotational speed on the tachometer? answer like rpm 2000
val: rpm 3800
